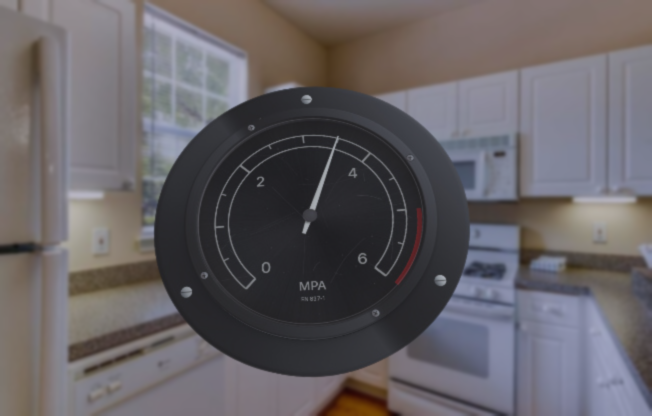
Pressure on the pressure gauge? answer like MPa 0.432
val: MPa 3.5
